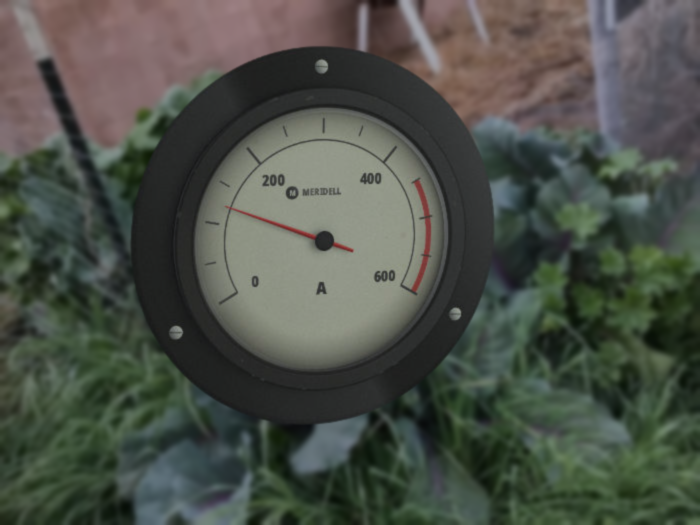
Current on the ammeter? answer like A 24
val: A 125
